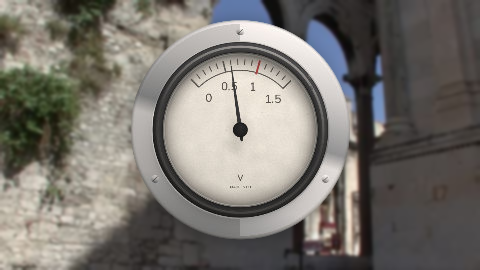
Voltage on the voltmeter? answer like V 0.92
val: V 0.6
